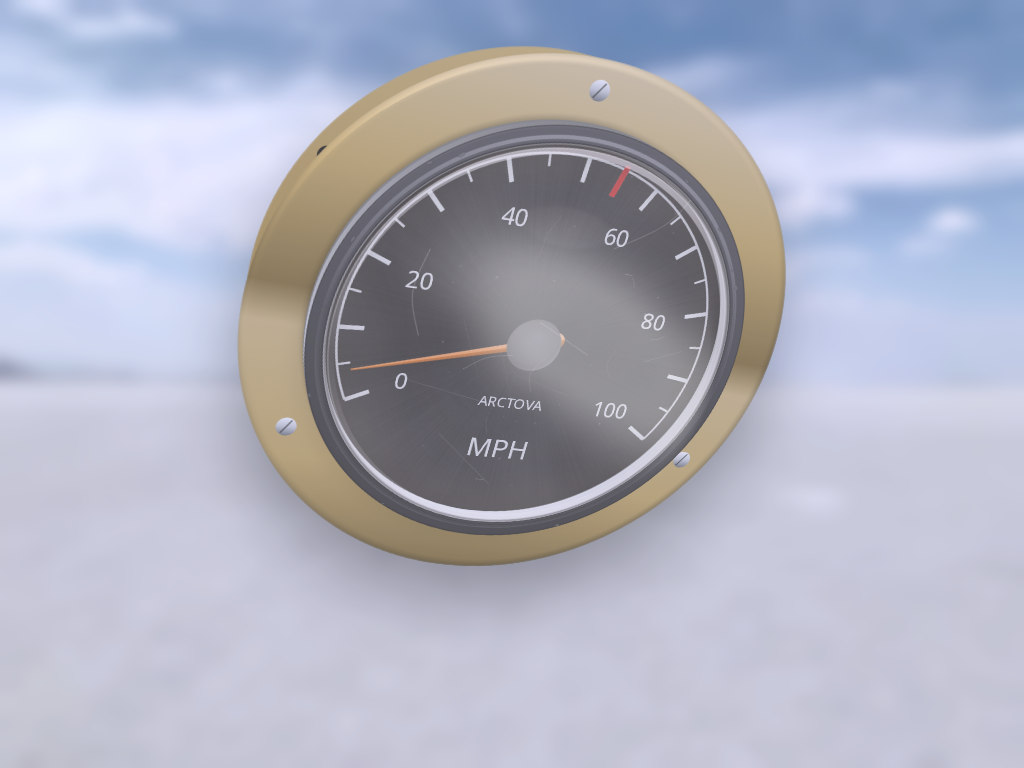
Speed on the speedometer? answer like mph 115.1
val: mph 5
